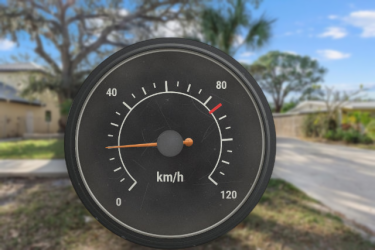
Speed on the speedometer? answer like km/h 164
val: km/h 20
